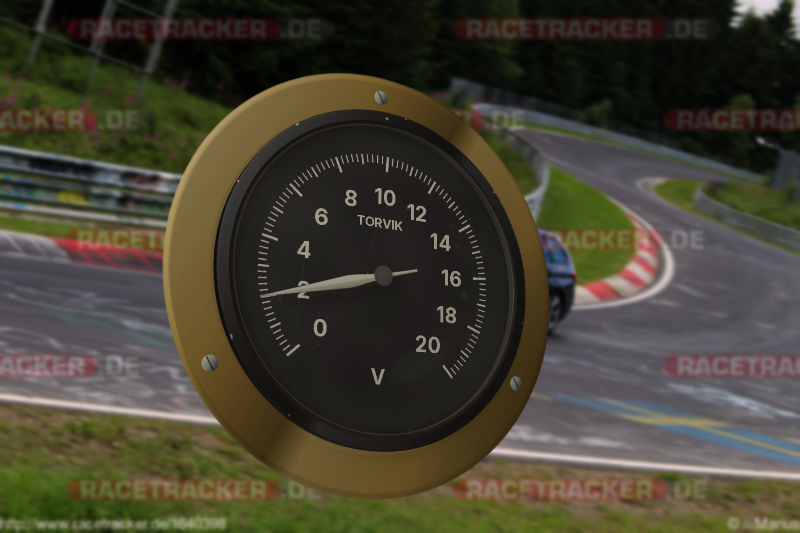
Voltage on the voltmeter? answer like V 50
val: V 2
